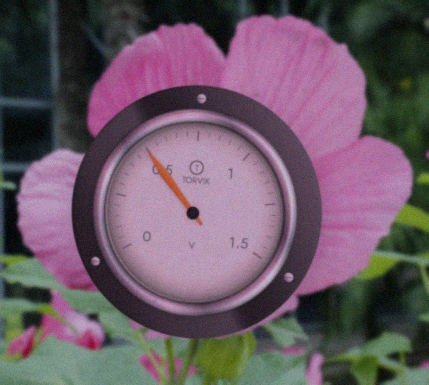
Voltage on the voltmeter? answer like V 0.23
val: V 0.5
